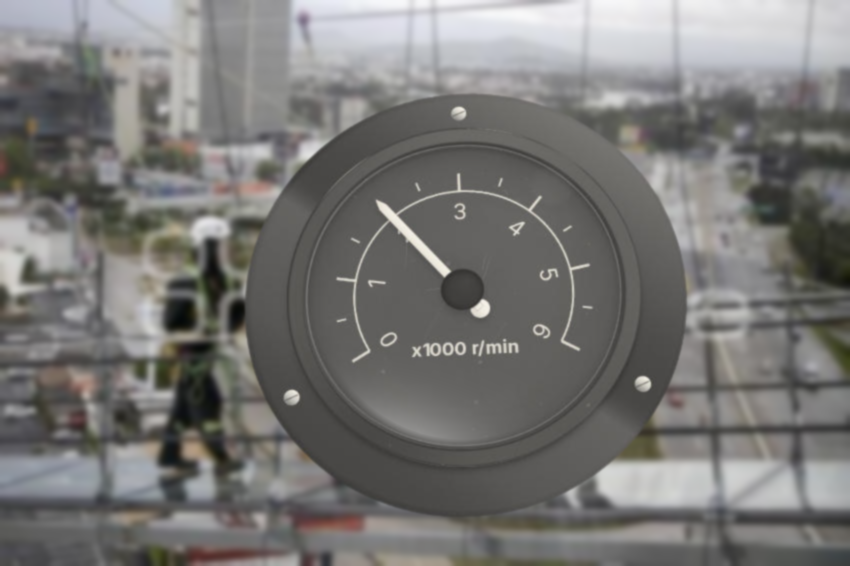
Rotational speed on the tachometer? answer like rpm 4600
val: rpm 2000
